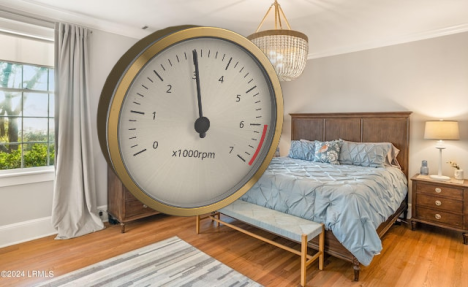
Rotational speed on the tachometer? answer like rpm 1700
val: rpm 3000
